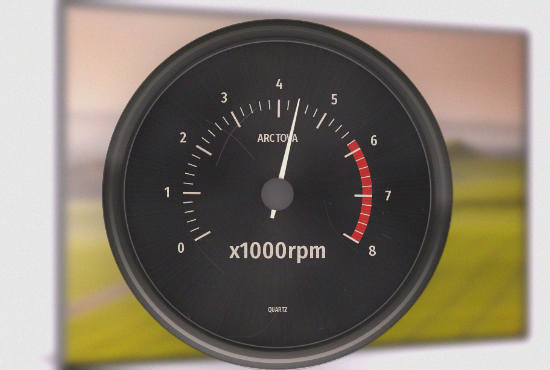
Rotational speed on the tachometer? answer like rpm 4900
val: rpm 4400
